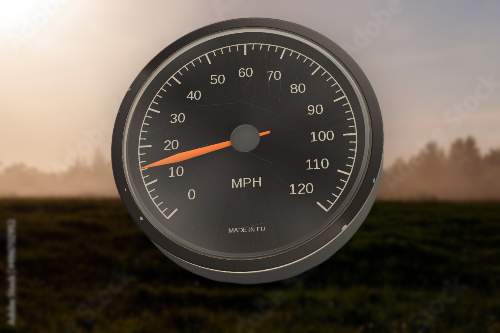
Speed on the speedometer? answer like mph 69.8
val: mph 14
